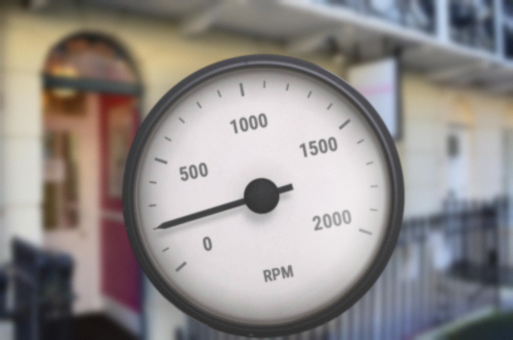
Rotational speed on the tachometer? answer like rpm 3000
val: rpm 200
